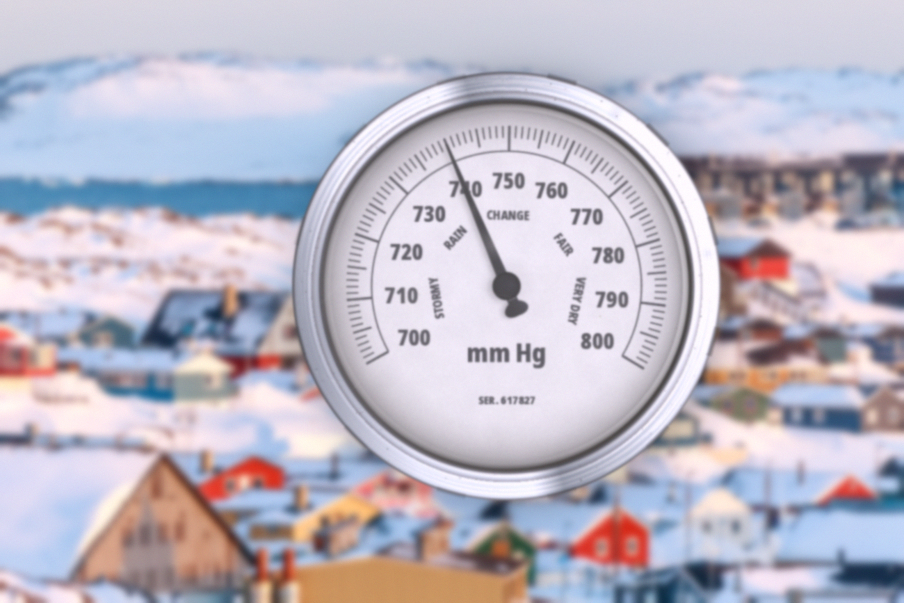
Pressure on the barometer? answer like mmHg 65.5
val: mmHg 740
